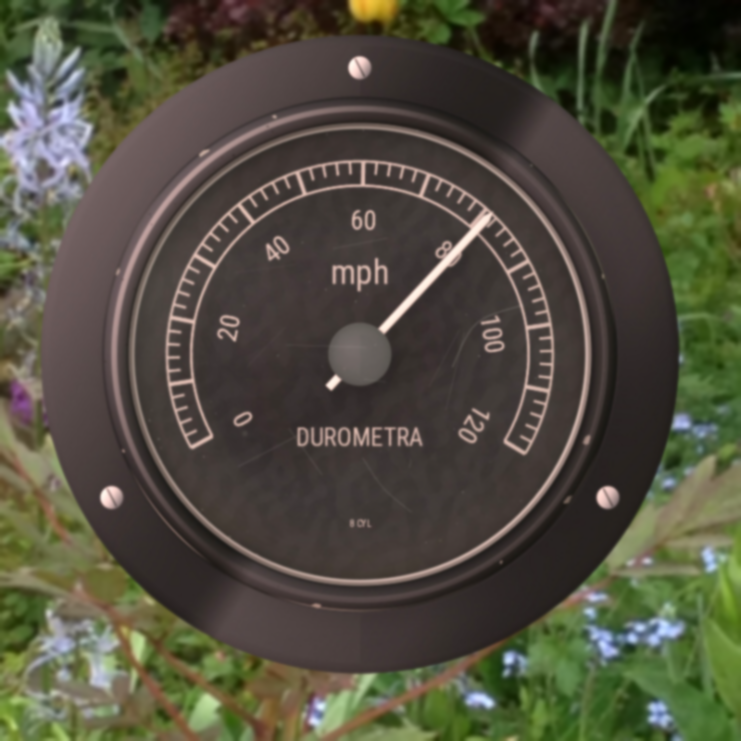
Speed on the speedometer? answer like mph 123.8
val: mph 81
